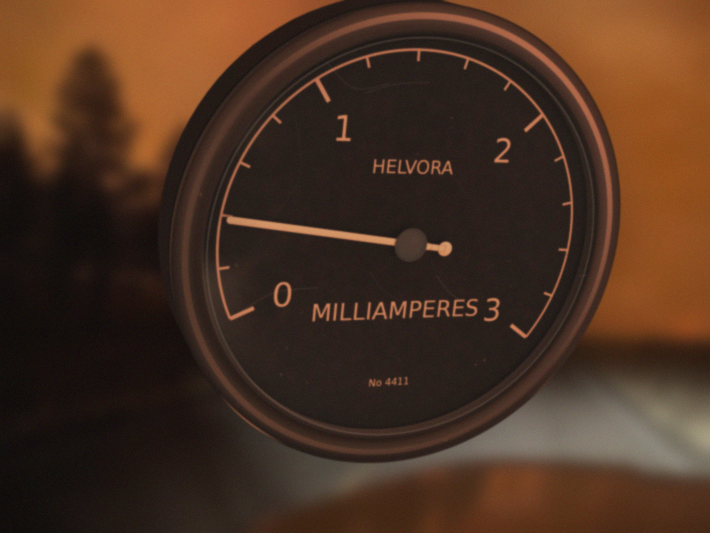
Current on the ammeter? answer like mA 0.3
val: mA 0.4
